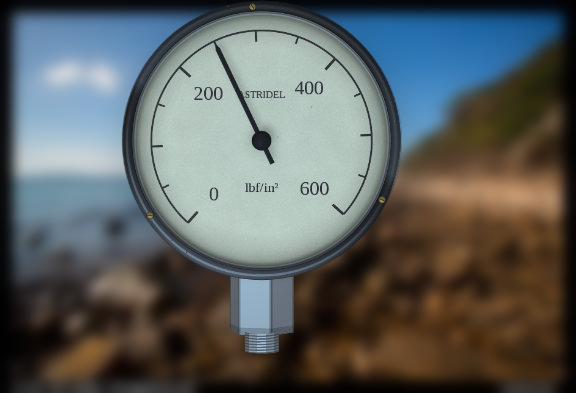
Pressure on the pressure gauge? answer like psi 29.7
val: psi 250
